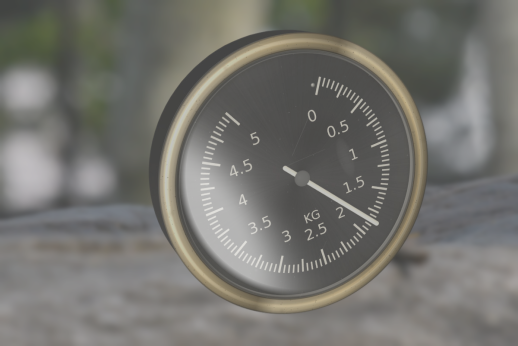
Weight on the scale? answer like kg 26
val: kg 1.85
